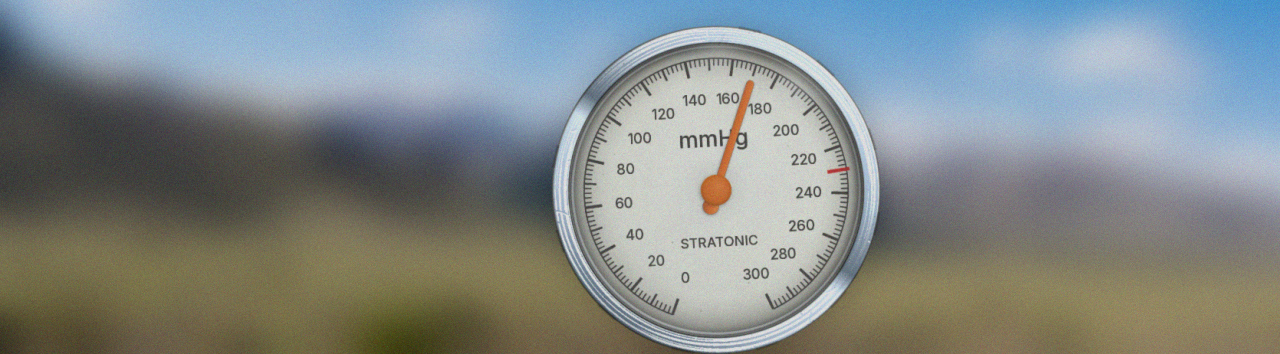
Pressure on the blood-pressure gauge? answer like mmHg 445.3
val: mmHg 170
